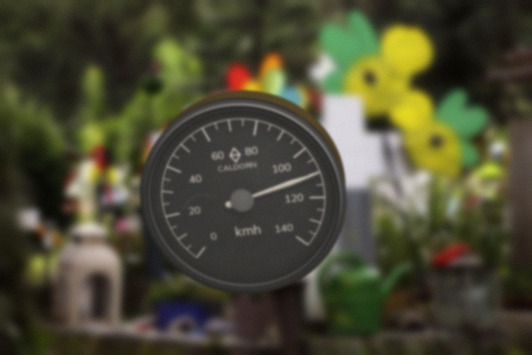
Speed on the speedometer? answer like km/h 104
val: km/h 110
